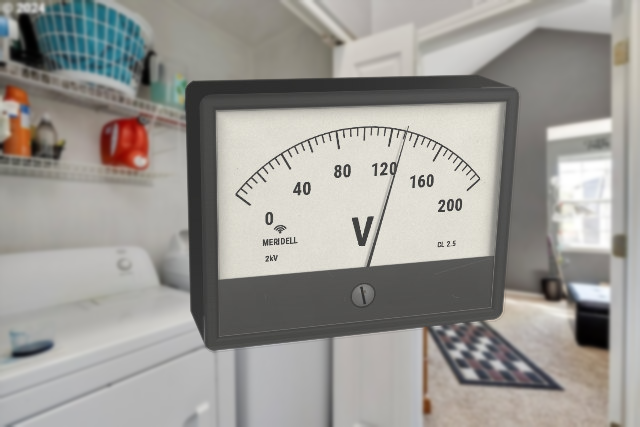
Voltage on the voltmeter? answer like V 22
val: V 130
